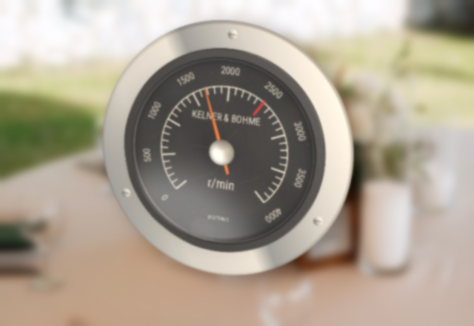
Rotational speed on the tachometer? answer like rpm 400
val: rpm 1700
